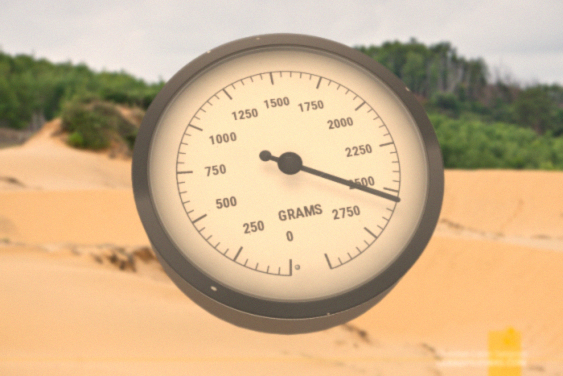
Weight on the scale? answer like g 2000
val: g 2550
